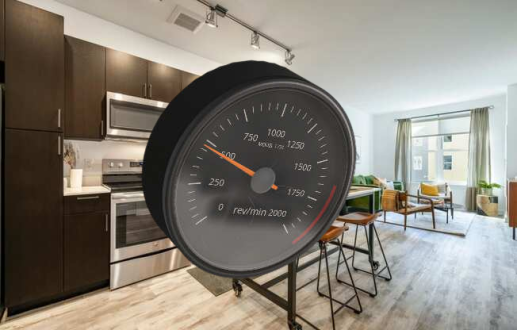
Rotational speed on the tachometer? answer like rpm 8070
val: rpm 475
